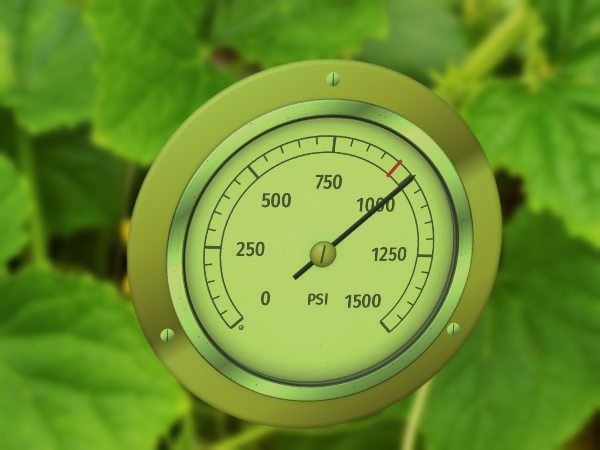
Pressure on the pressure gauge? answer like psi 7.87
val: psi 1000
